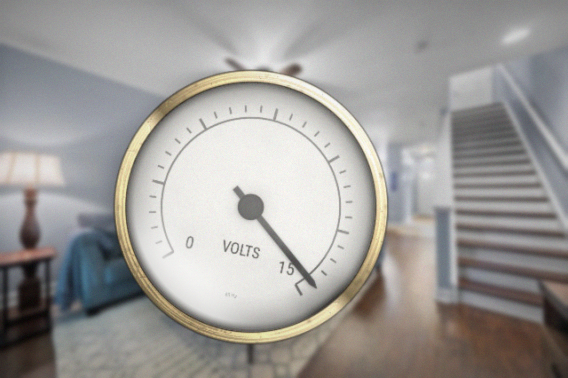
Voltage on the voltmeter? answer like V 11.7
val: V 14.5
